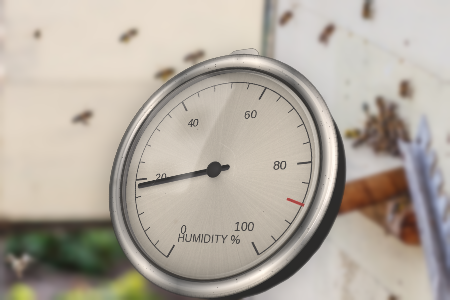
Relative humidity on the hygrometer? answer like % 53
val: % 18
